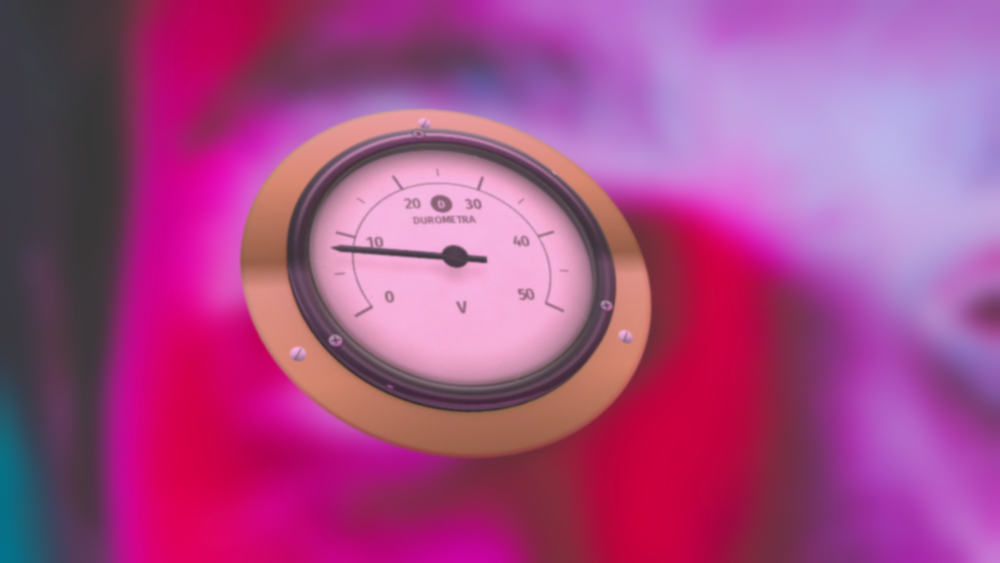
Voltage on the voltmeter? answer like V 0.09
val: V 7.5
